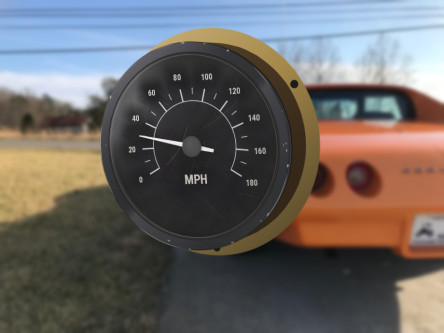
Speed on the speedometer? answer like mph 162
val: mph 30
